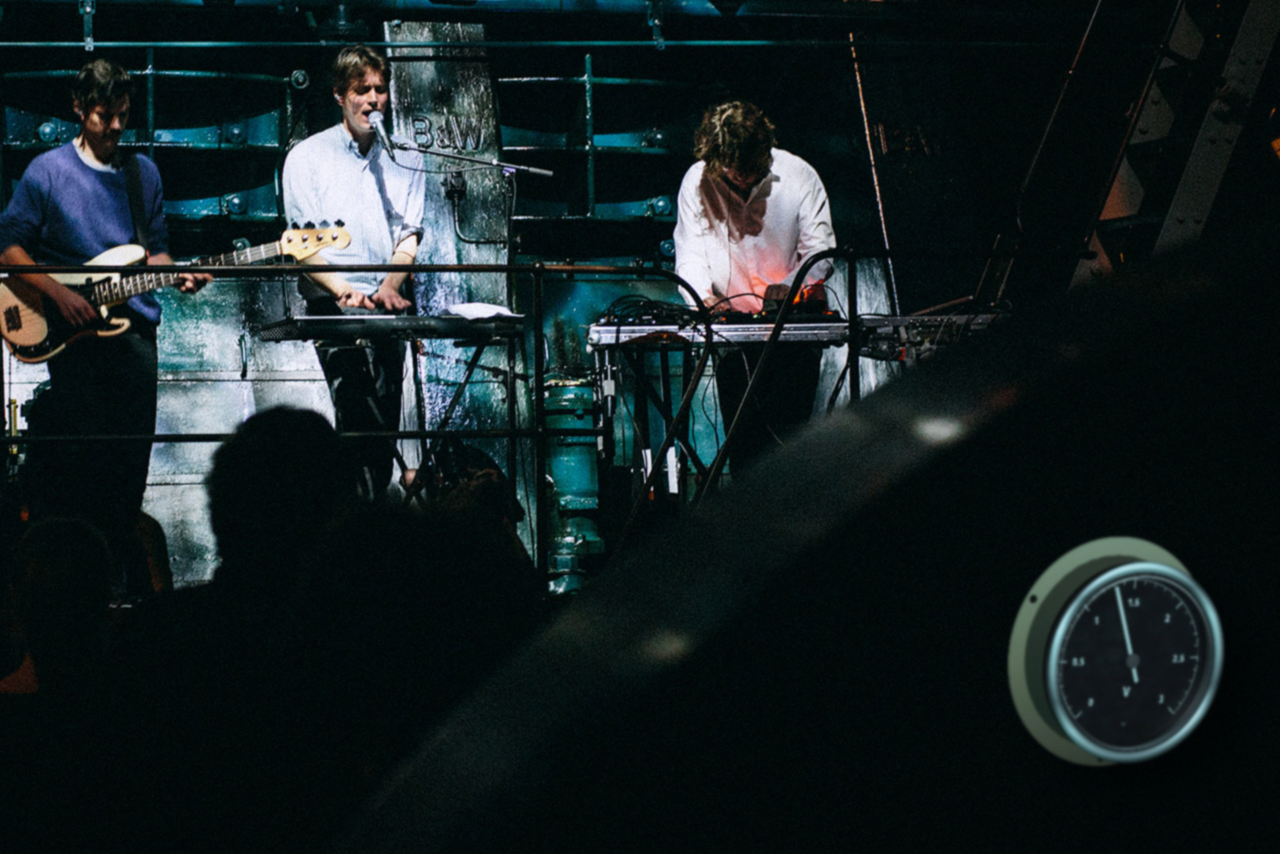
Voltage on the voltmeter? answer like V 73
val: V 1.3
